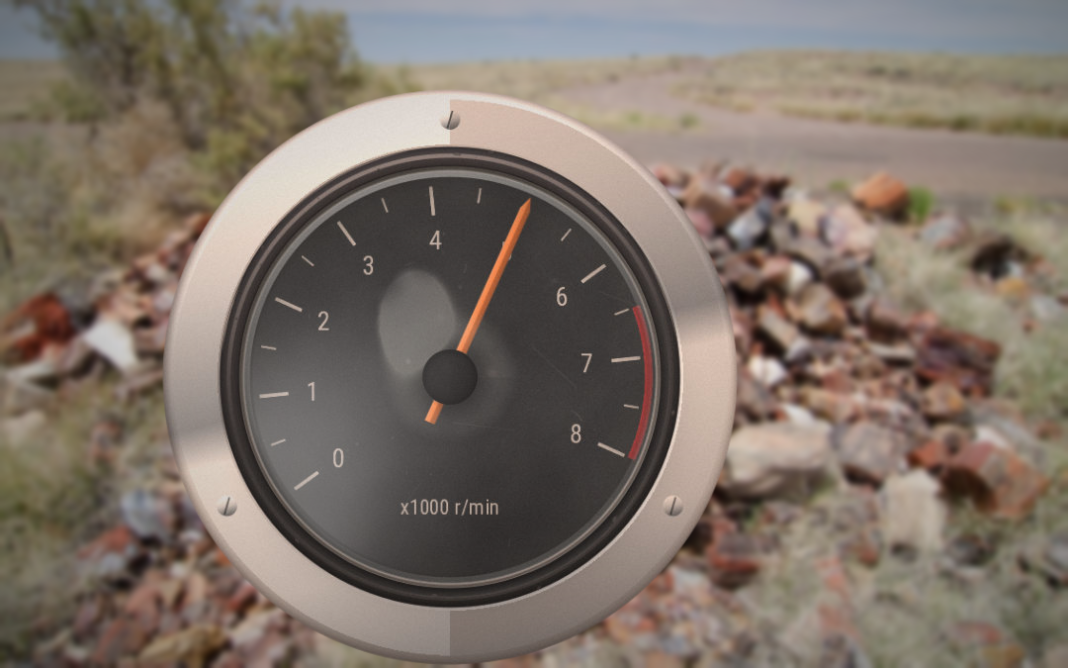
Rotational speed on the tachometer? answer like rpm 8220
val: rpm 5000
